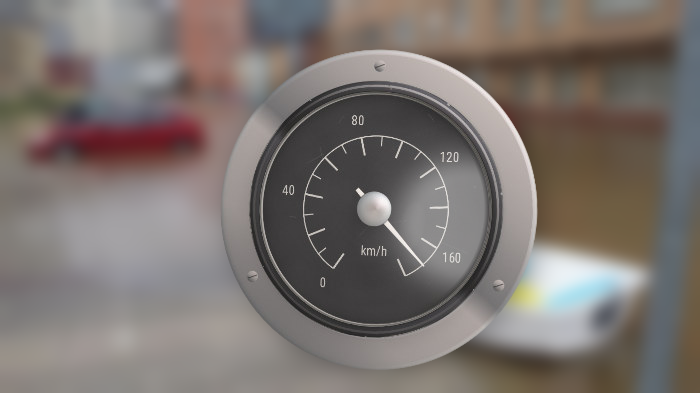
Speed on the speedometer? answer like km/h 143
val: km/h 170
